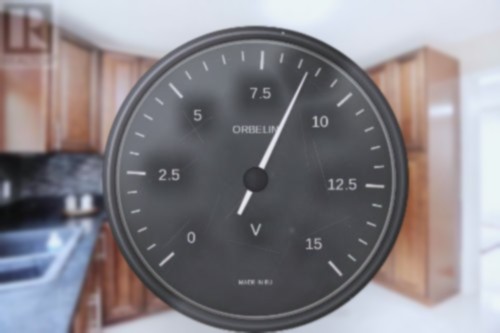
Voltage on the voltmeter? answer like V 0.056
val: V 8.75
